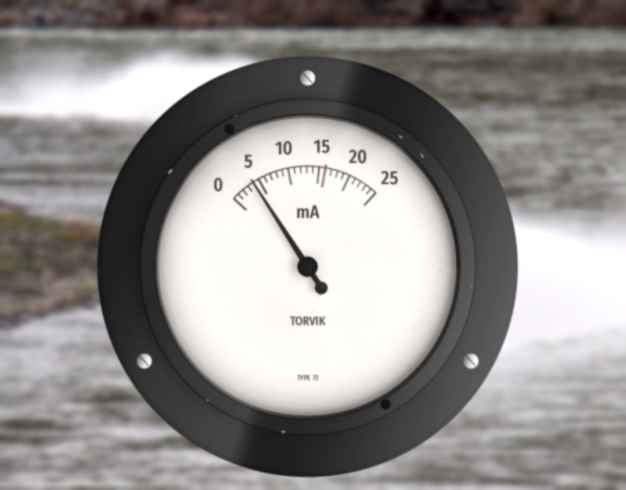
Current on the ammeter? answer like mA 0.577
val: mA 4
